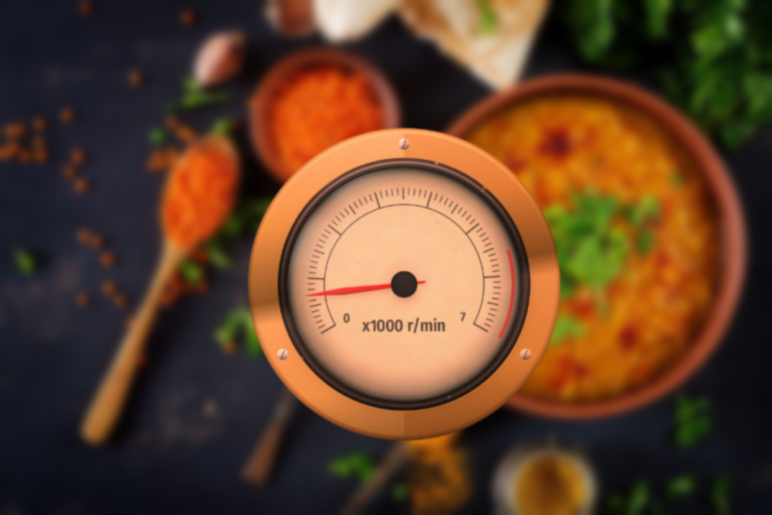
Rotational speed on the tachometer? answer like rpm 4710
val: rpm 700
